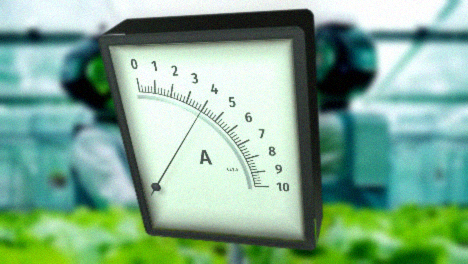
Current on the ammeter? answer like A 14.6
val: A 4
